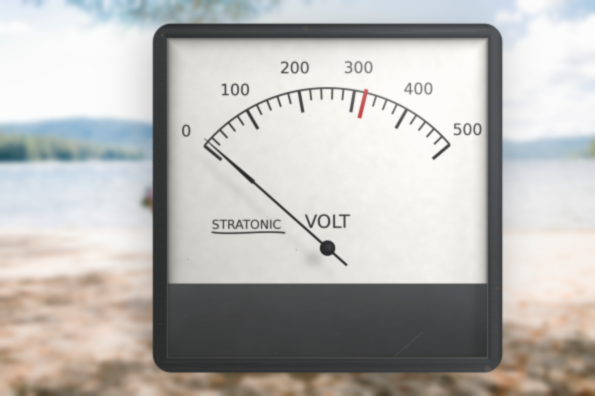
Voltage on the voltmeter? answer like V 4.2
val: V 10
